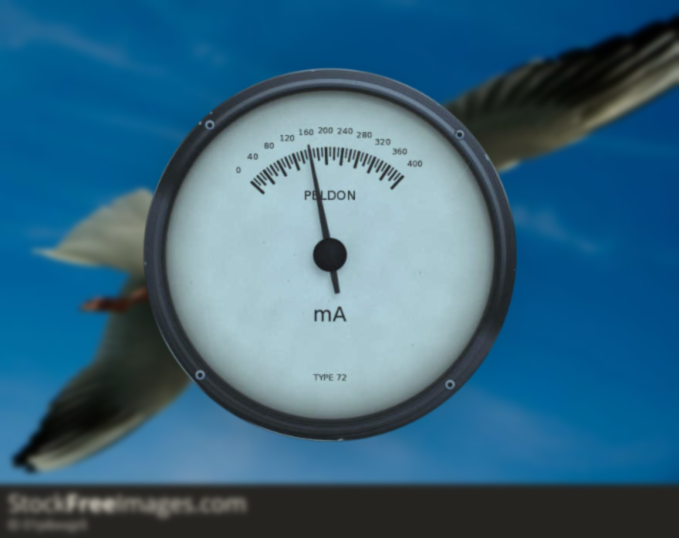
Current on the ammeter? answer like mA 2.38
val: mA 160
